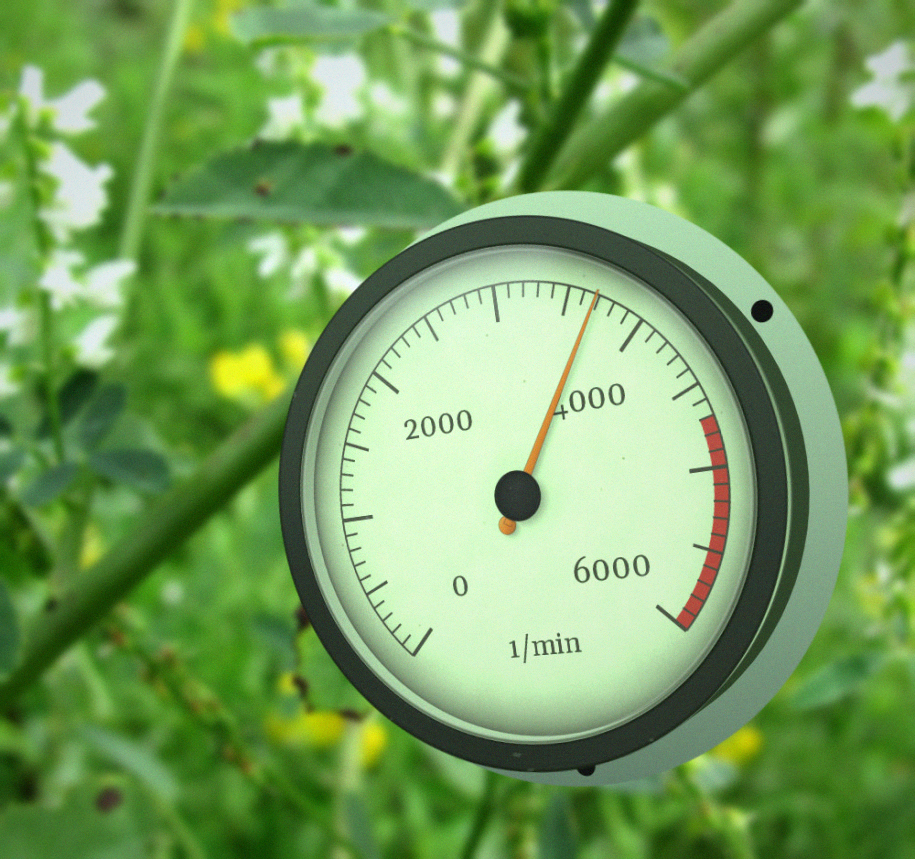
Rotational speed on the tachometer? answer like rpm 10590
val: rpm 3700
